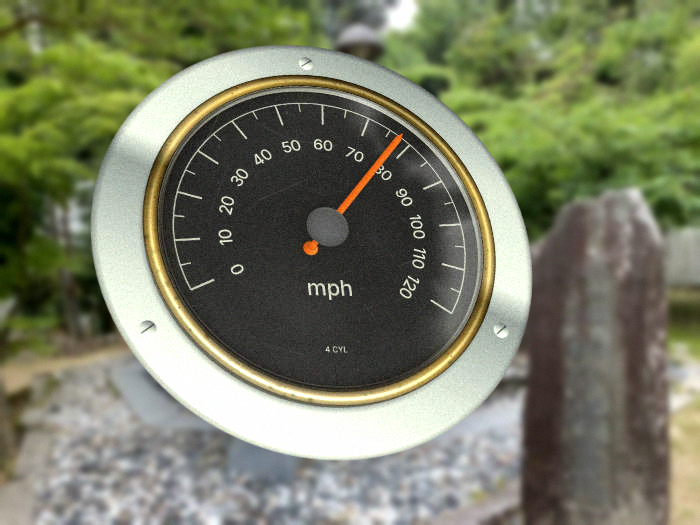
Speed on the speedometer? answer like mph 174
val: mph 77.5
